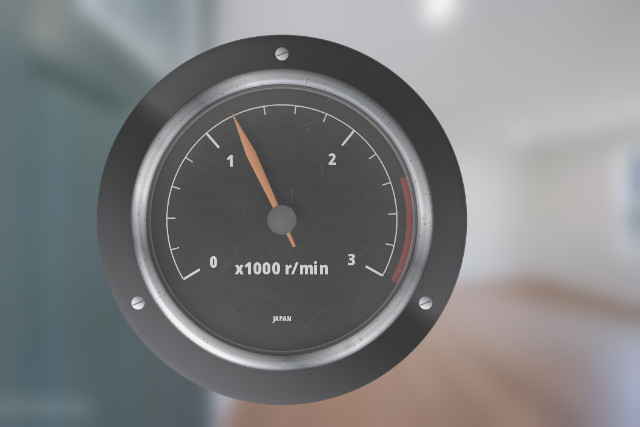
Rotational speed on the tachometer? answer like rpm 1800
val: rpm 1200
